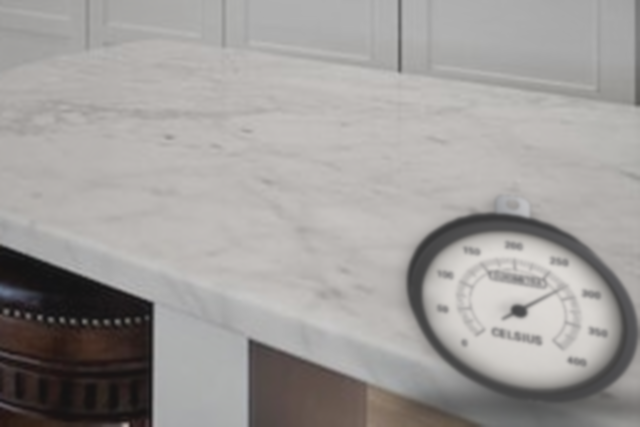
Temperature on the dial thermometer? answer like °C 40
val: °C 275
